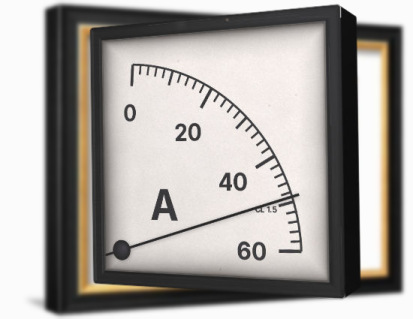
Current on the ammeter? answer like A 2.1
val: A 49
